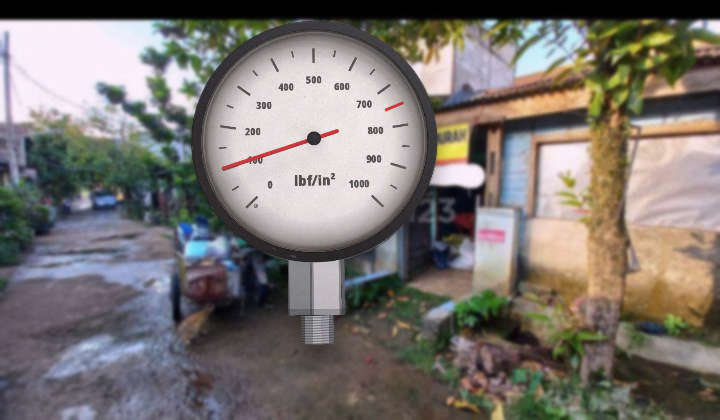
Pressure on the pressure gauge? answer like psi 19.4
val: psi 100
